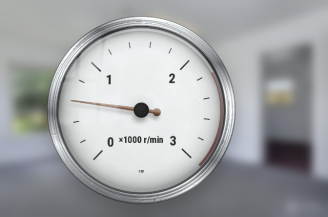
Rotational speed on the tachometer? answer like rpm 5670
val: rpm 600
